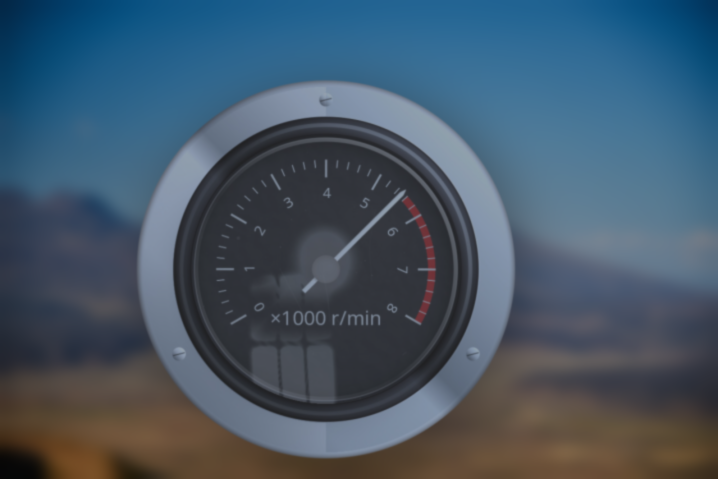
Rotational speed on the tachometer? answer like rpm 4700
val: rpm 5500
